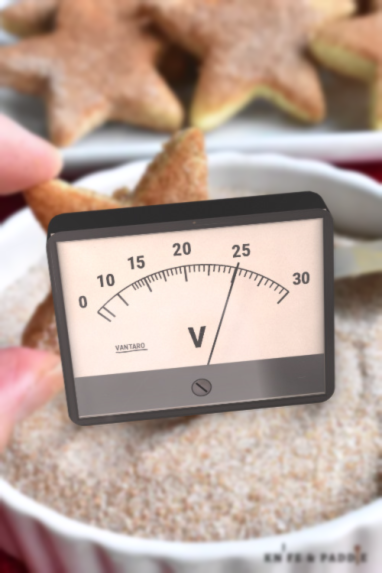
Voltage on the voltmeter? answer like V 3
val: V 25
